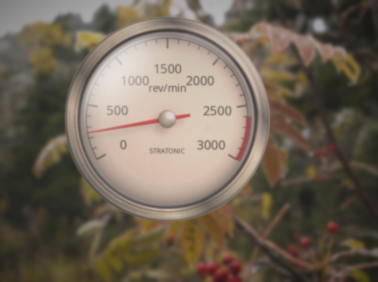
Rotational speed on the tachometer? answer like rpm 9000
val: rpm 250
